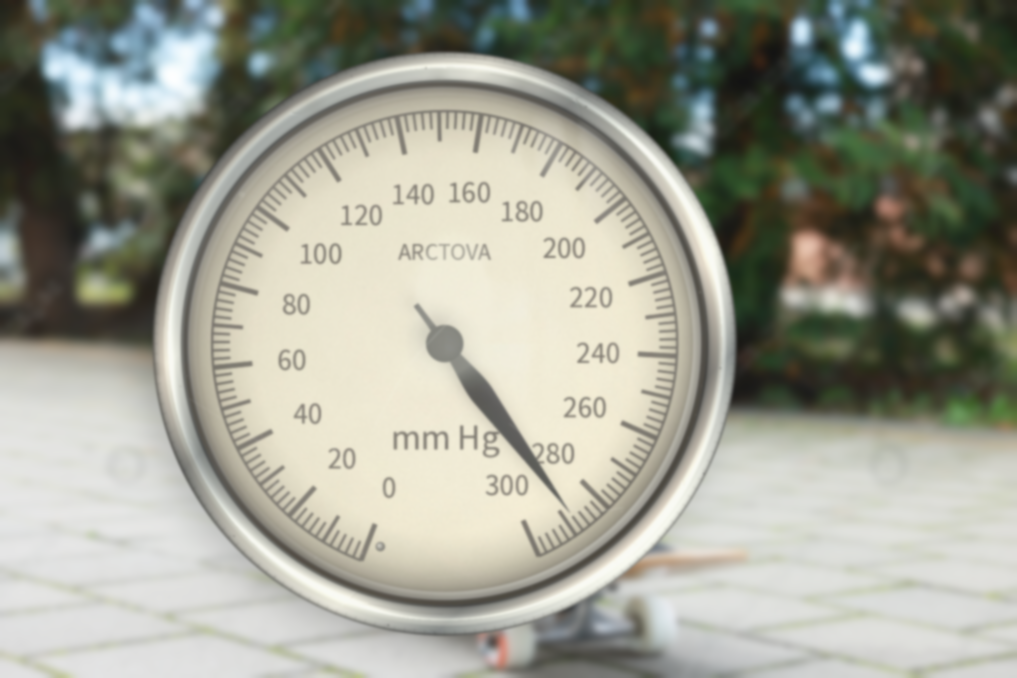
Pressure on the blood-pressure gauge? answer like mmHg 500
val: mmHg 288
